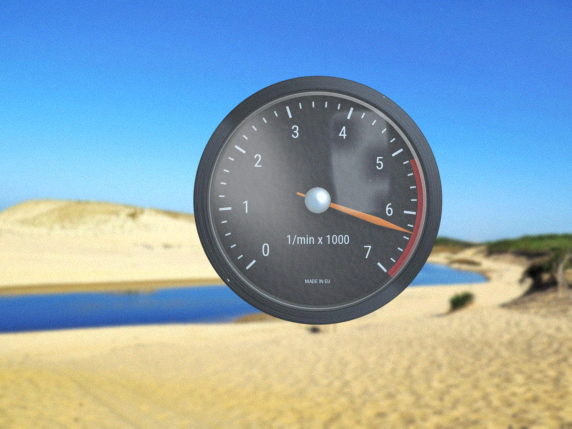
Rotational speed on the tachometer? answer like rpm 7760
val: rpm 6300
